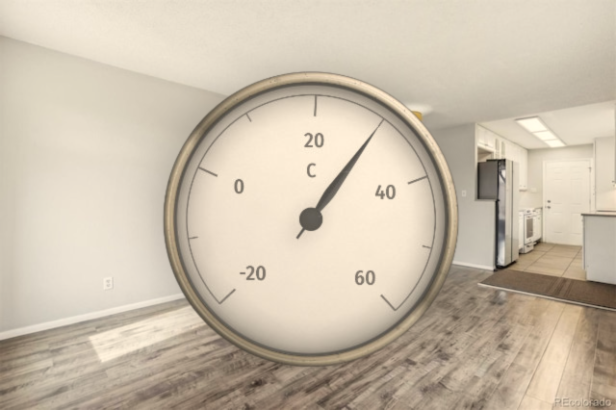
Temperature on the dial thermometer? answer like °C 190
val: °C 30
